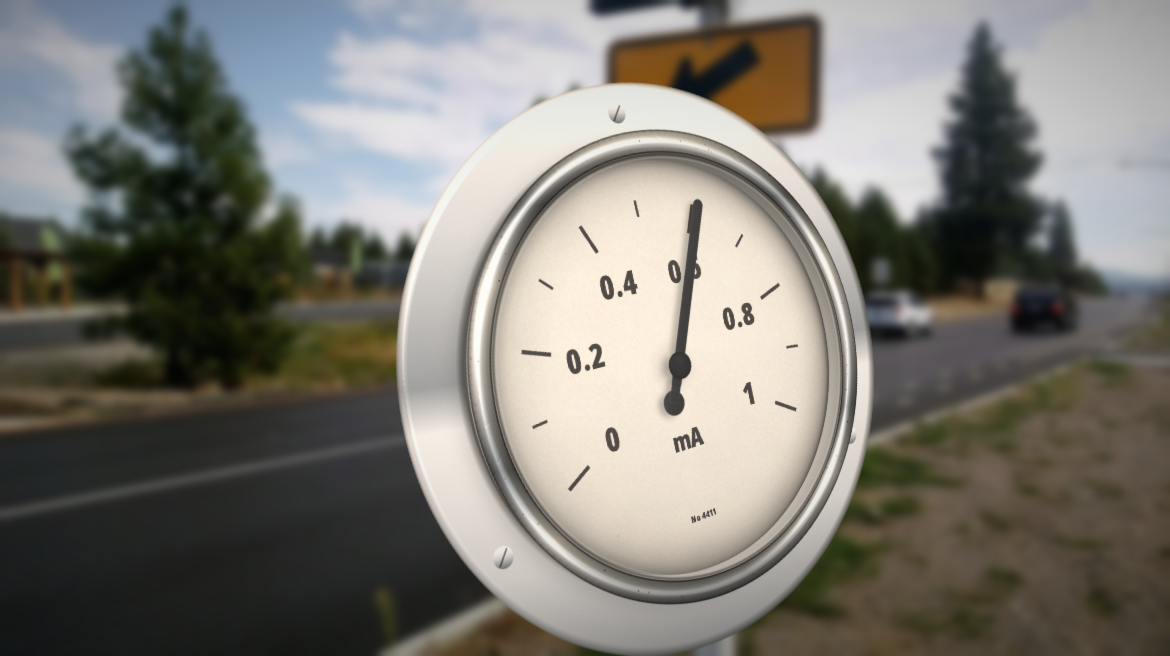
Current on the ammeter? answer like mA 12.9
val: mA 0.6
